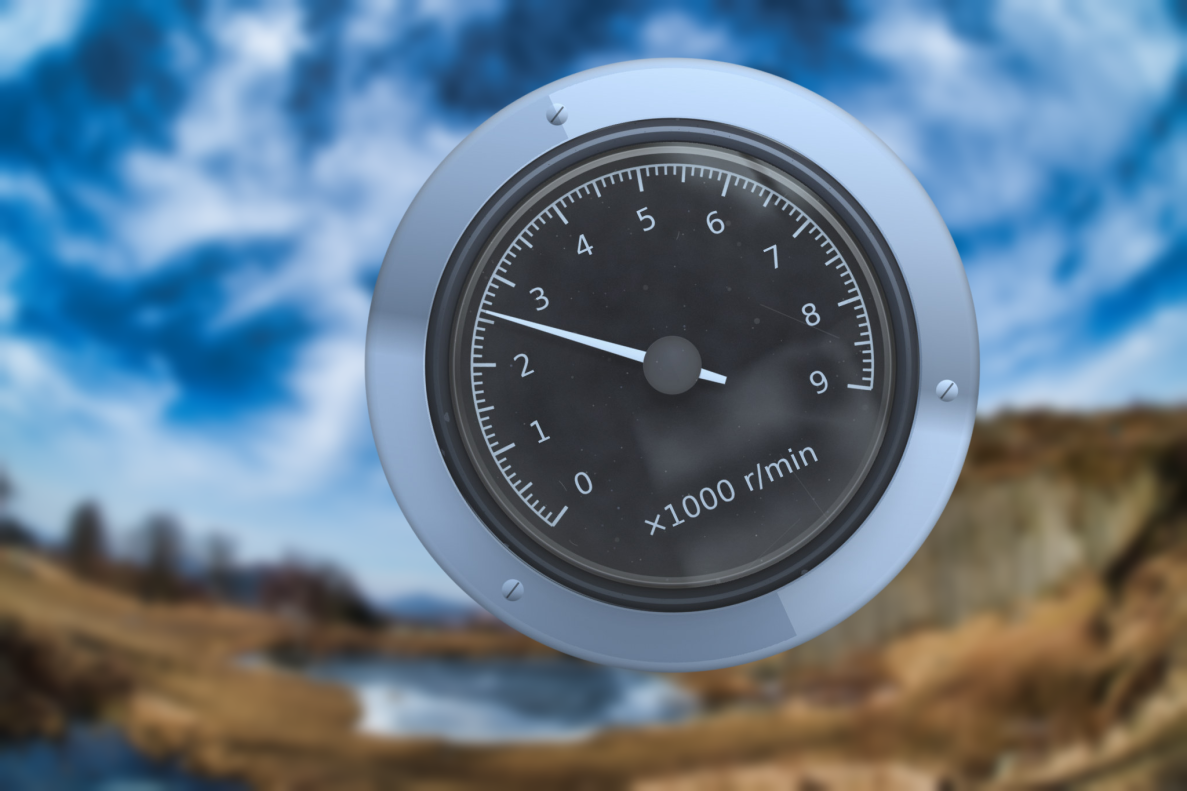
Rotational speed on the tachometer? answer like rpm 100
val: rpm 2600
